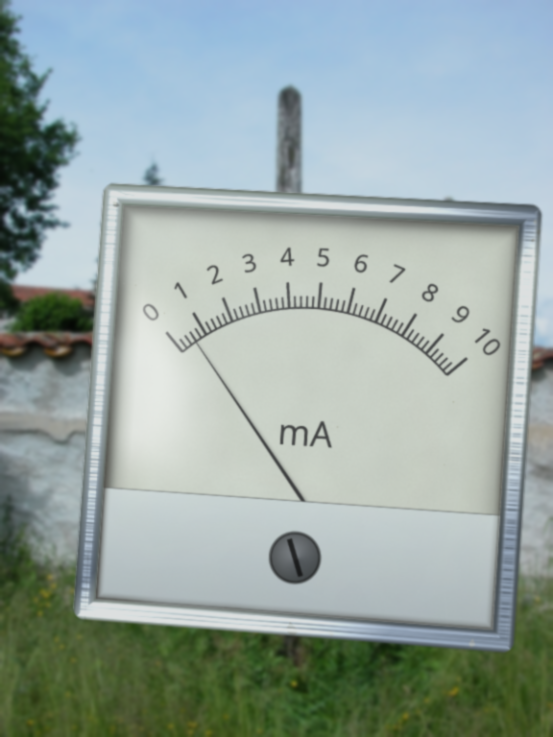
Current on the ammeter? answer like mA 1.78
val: mA 0.6
